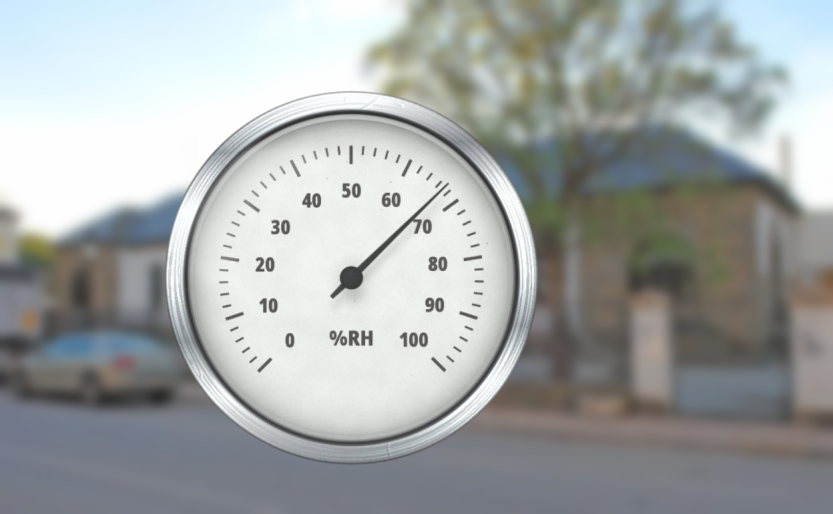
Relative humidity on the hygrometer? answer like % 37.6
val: % 67
